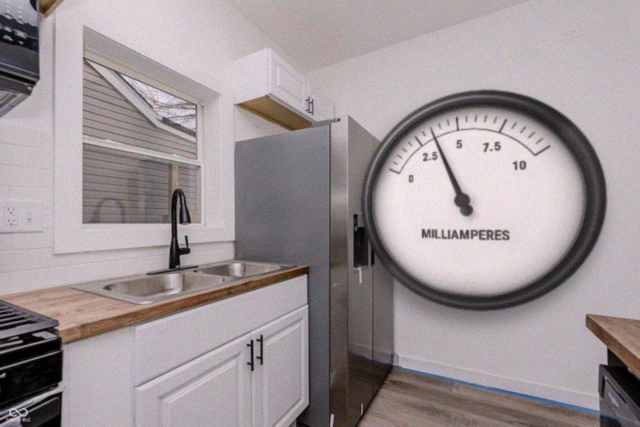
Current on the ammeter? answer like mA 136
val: mA 3.5
